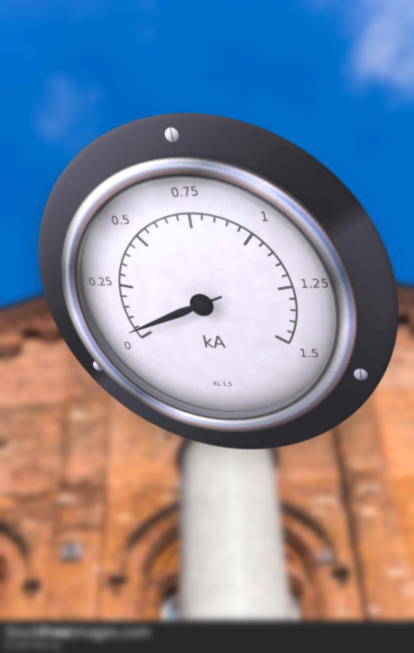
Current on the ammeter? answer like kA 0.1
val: kA 0.05
